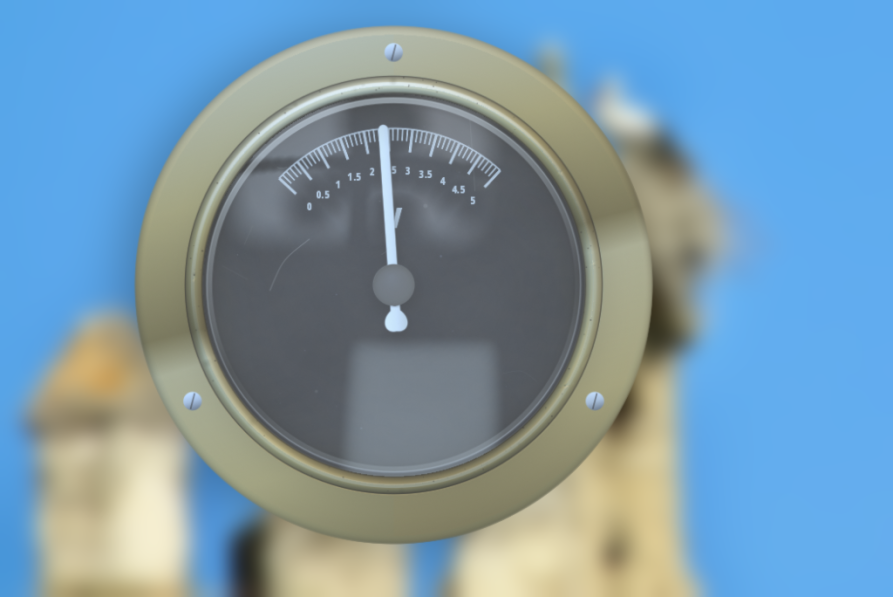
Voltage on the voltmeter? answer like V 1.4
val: V 2.4
